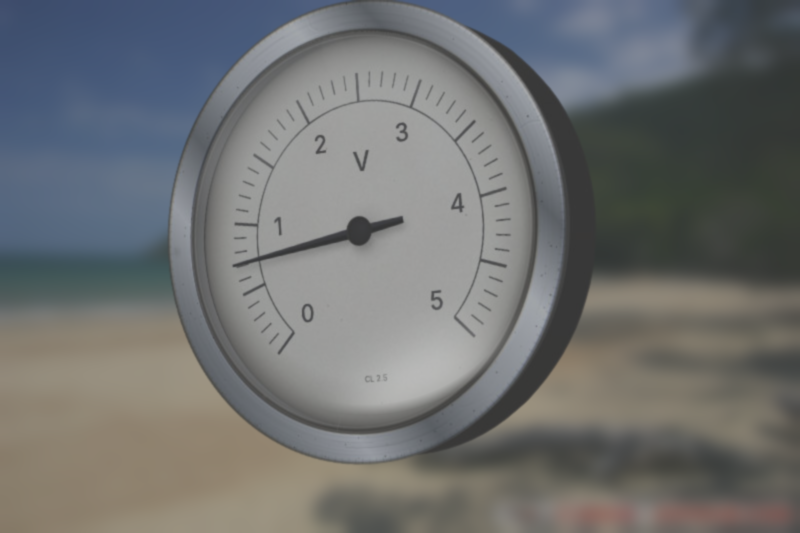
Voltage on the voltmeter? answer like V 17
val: V 0.7
